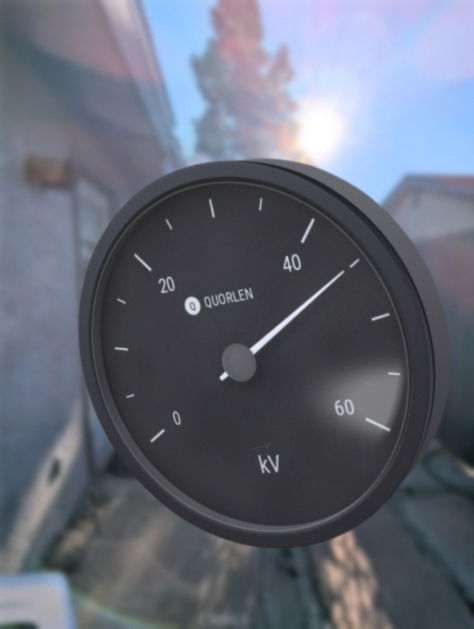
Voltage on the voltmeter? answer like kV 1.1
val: kV 45
